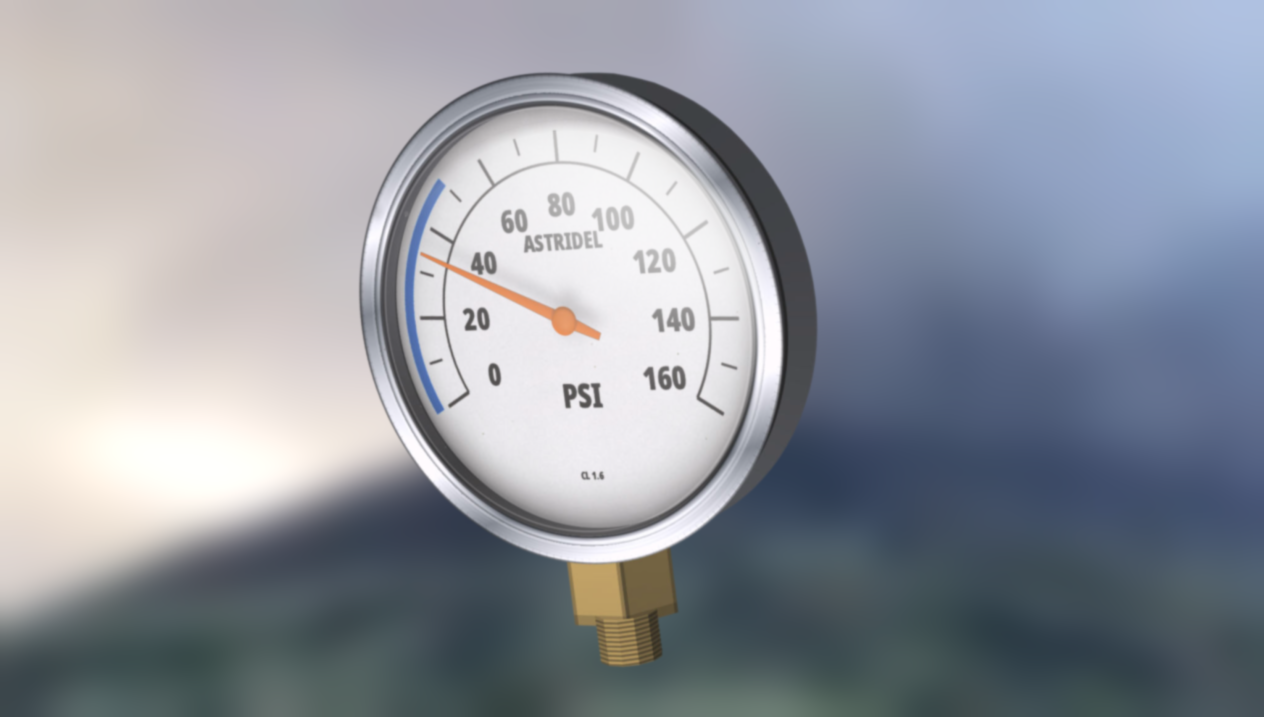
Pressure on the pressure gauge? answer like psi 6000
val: psi 35
